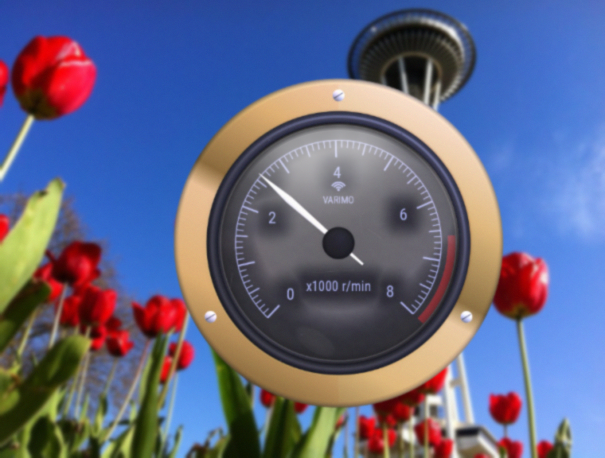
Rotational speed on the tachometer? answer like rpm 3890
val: rpm 2600
